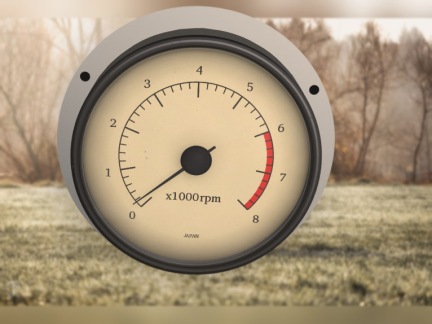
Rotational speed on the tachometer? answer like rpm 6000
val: rpm 200
